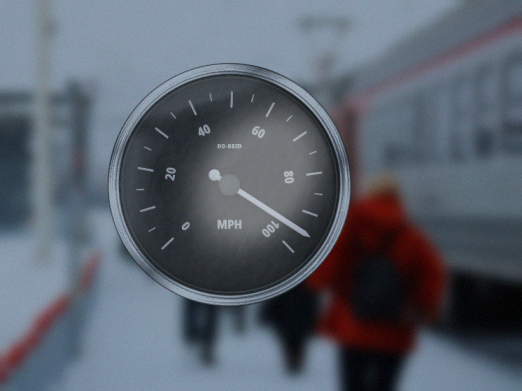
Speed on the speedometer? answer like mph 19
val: mph 95
